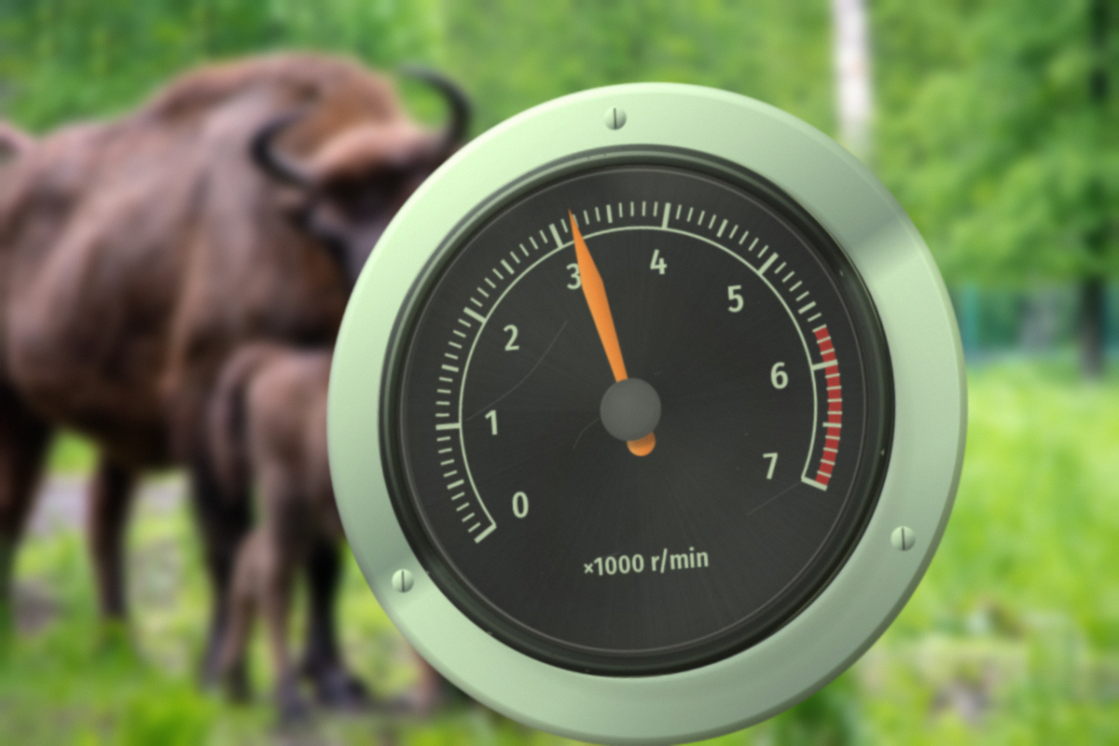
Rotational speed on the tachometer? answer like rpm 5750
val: rpm 3200
